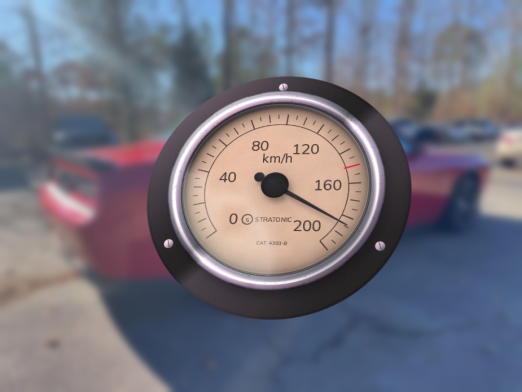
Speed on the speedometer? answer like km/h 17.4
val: km/h 185
